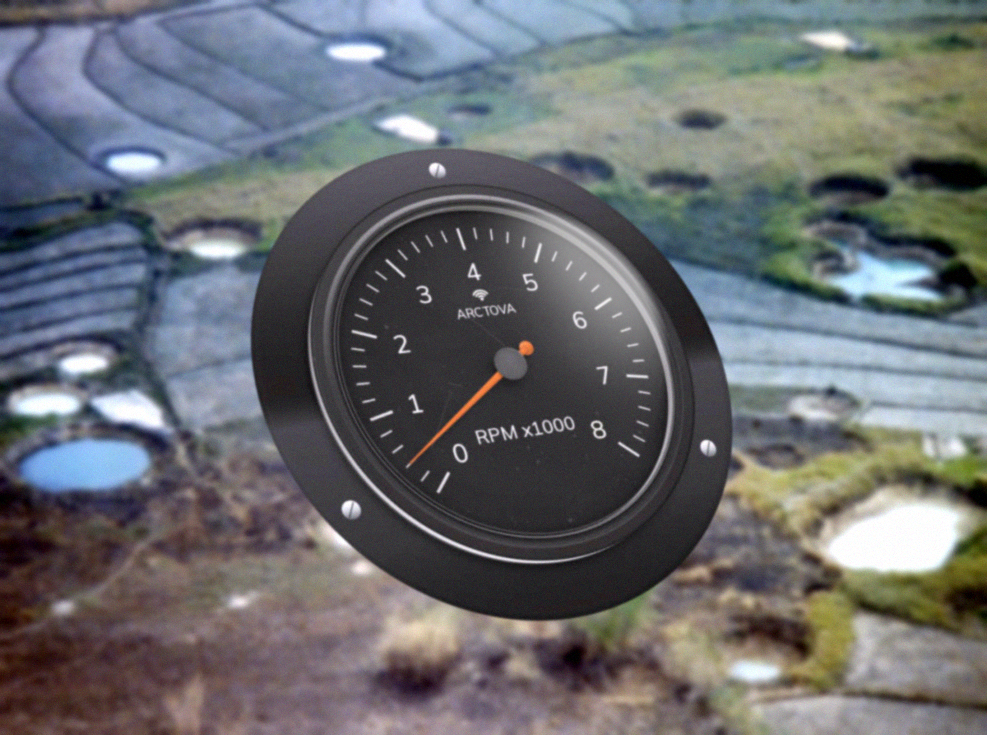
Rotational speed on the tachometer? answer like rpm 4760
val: rpm 400
